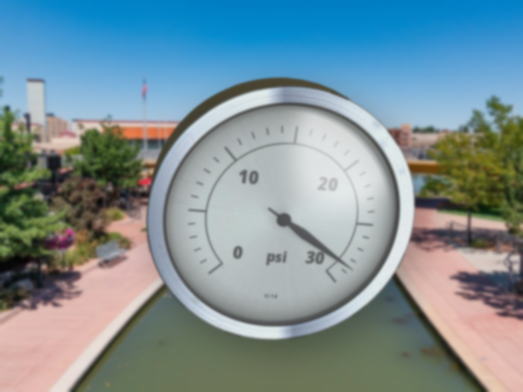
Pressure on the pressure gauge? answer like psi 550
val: psi 28.5
